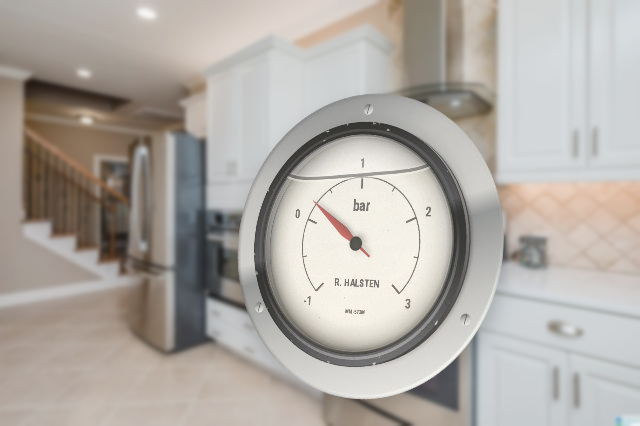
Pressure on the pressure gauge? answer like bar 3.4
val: bar 0.25
